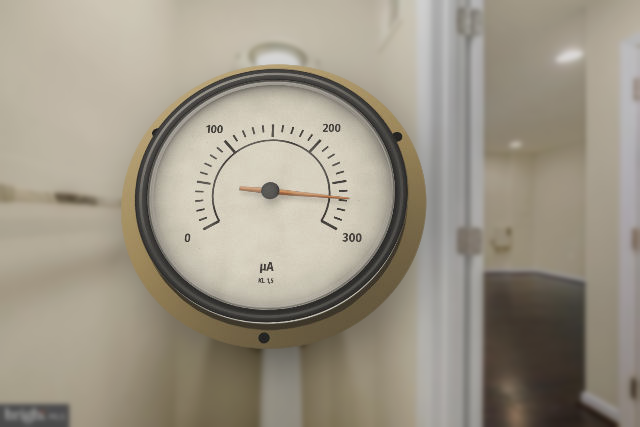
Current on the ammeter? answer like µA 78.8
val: µA 270
